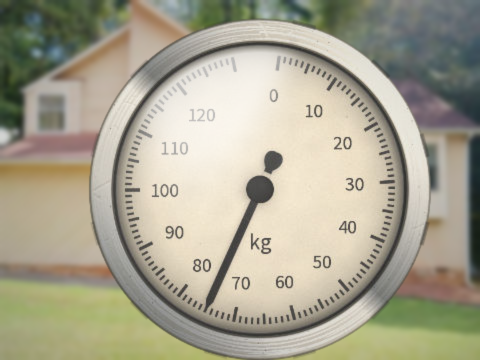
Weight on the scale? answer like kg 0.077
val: kg 75
